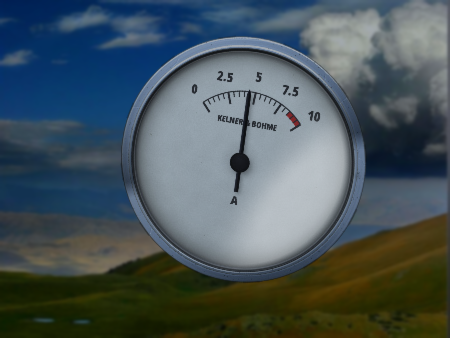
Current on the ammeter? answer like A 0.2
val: A 4.5
